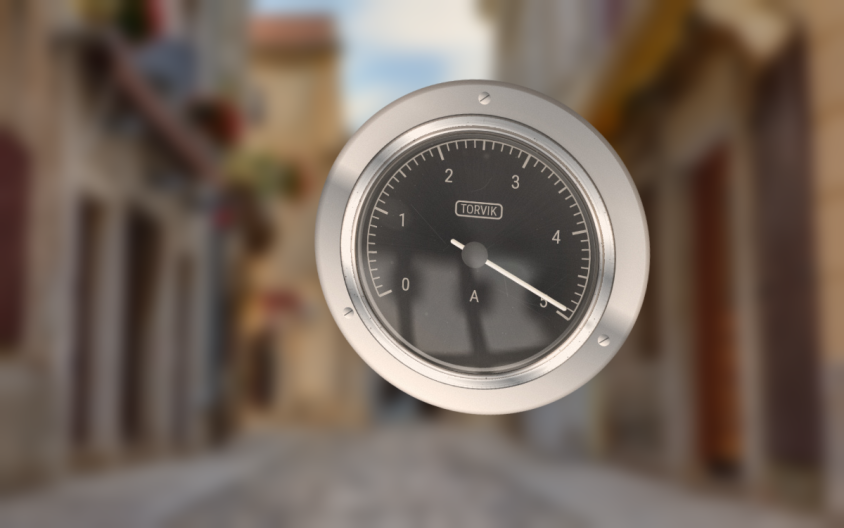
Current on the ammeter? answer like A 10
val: A 4.9
